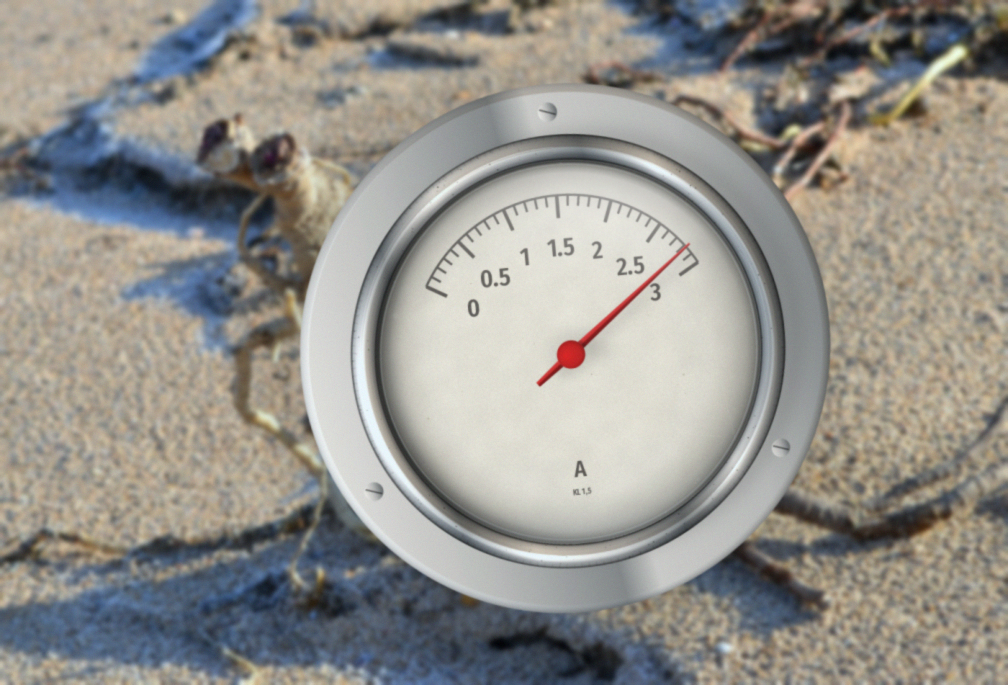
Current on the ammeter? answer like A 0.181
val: A 2.8
